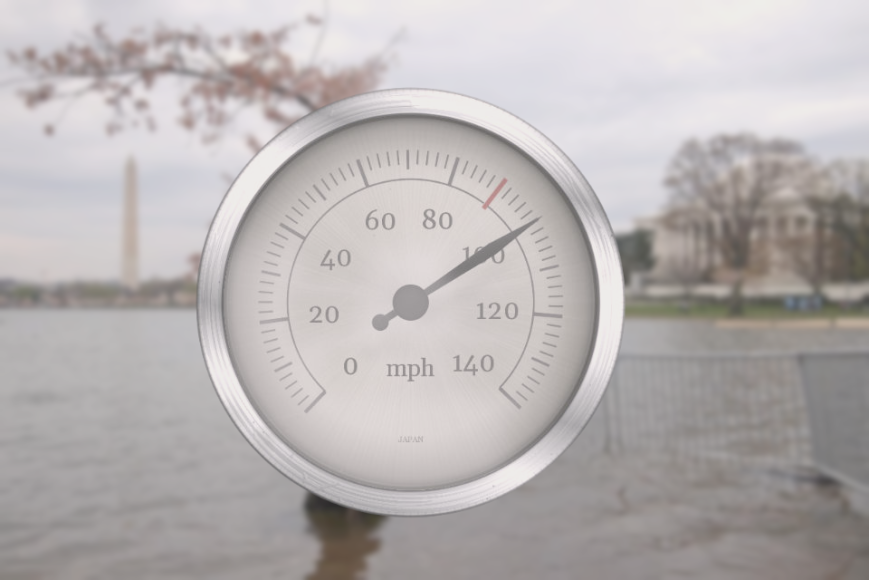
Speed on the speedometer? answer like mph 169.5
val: mph 100
